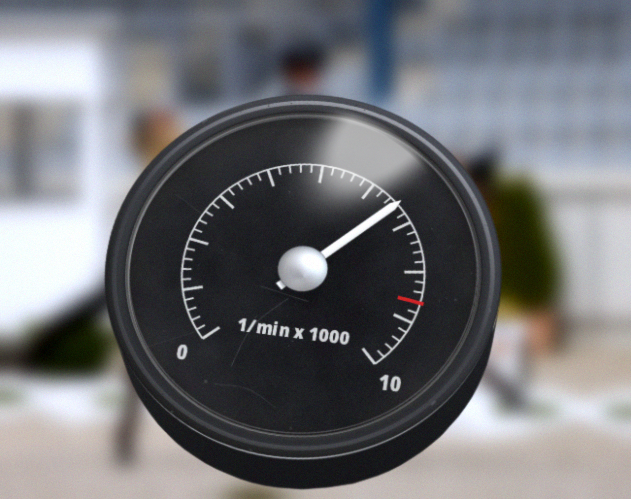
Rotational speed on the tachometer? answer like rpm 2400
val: rpm 6600
